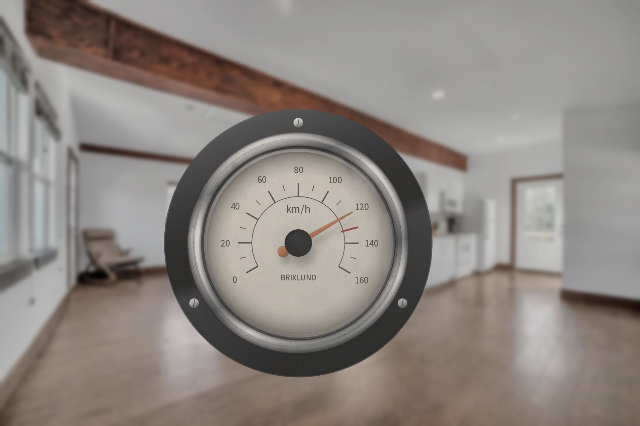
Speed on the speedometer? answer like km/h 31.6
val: km/h 120
